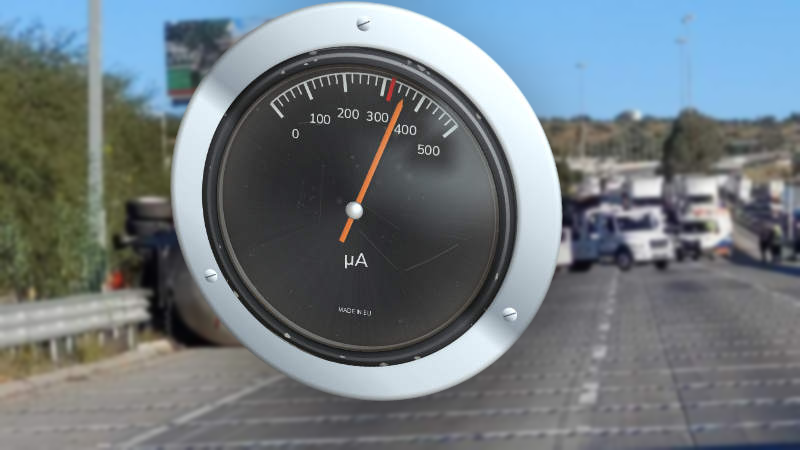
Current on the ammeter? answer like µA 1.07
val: µA 360
